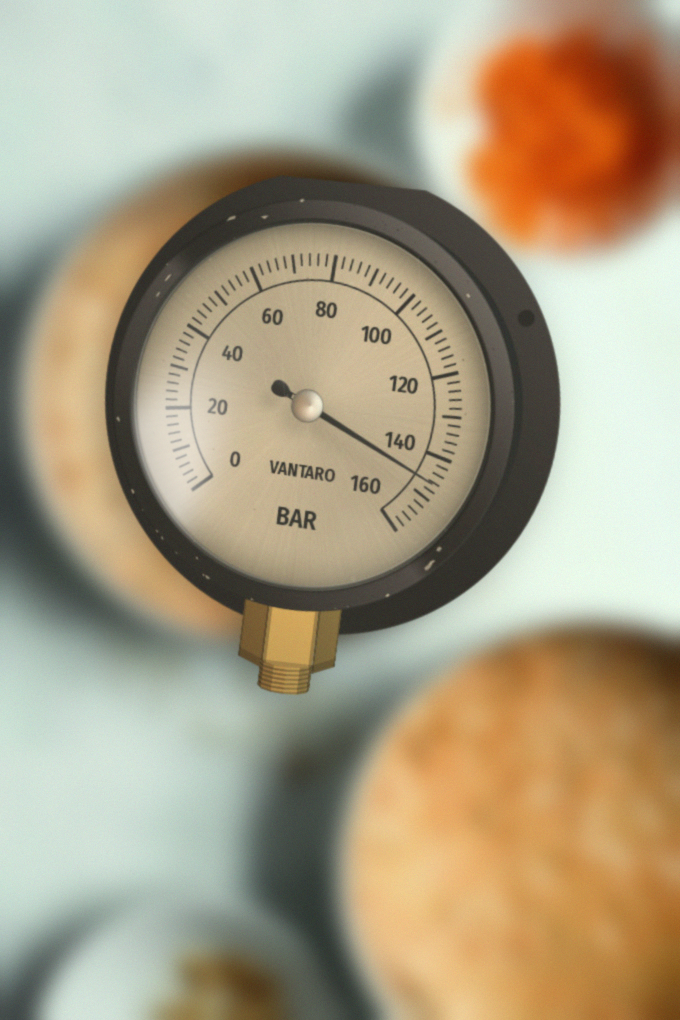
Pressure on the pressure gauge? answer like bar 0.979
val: bar 146
